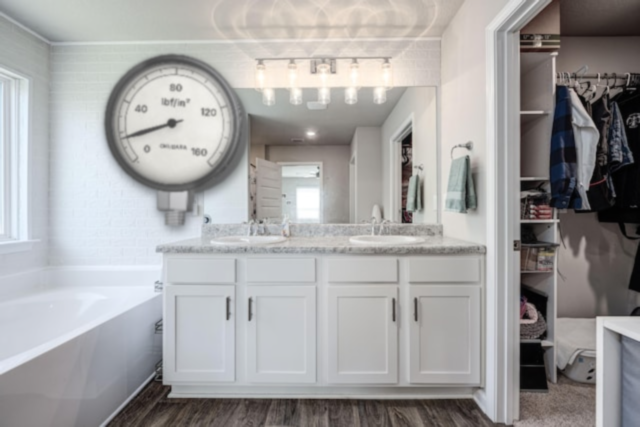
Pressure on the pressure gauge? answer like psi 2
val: psi 15
